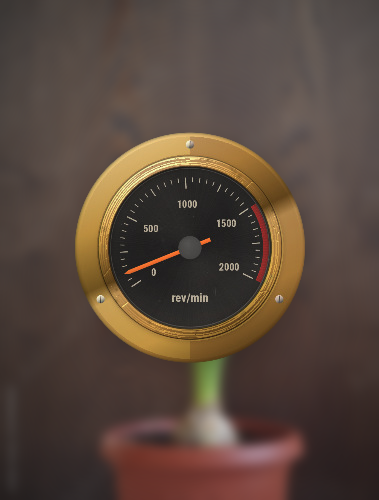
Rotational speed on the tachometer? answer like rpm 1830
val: rpm 100
